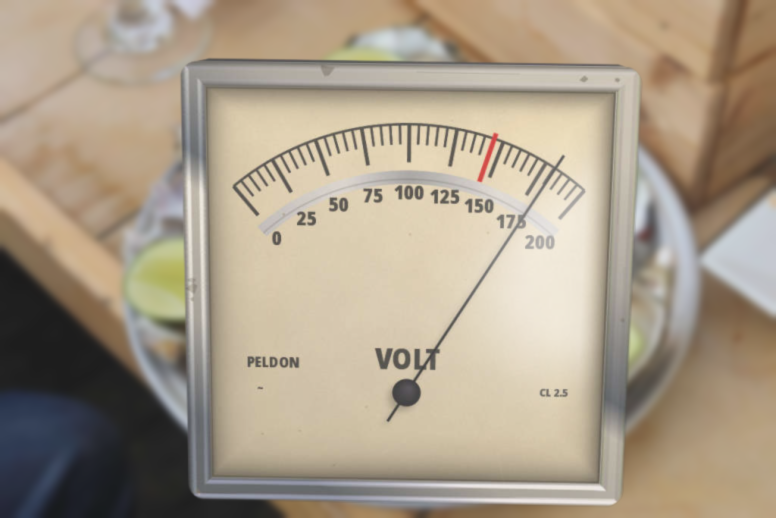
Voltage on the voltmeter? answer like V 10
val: V 180
